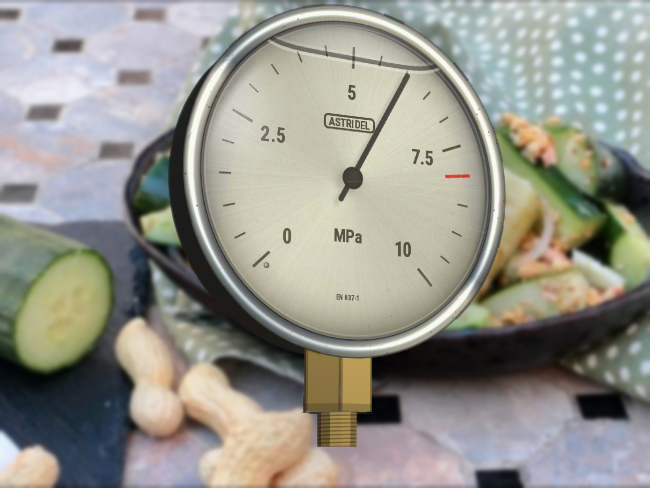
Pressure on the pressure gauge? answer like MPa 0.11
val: MPa 6
